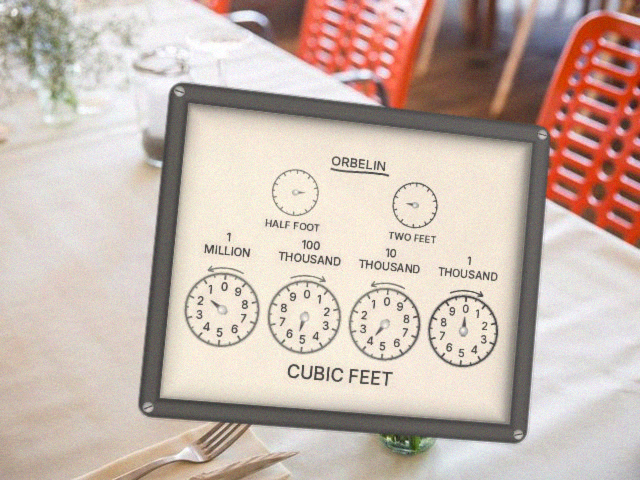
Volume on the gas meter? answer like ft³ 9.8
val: ft³ 154000
